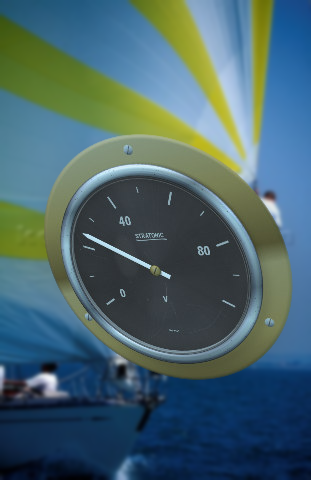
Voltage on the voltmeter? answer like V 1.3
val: V 25
